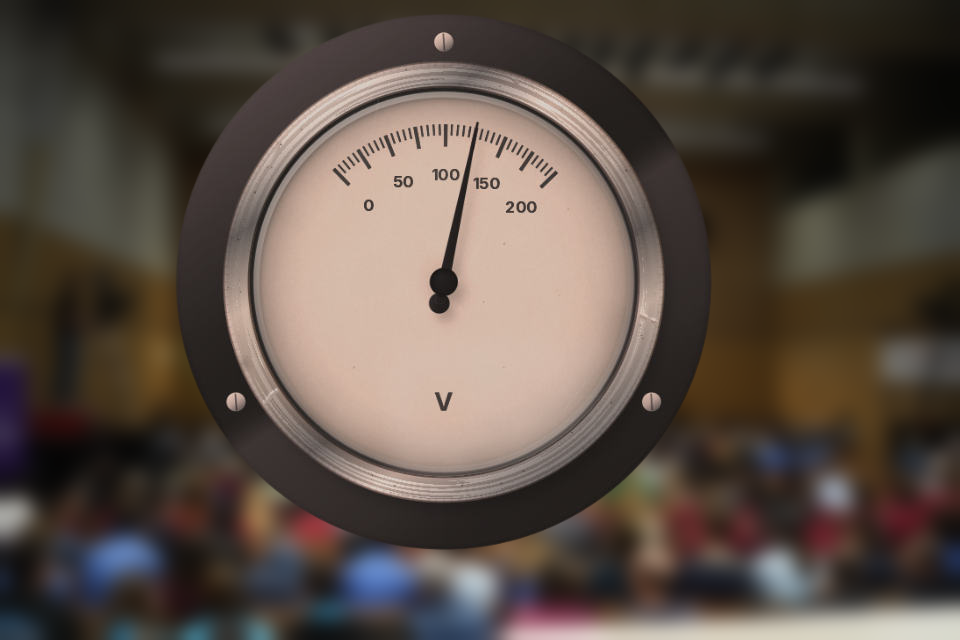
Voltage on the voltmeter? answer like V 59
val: V 125
